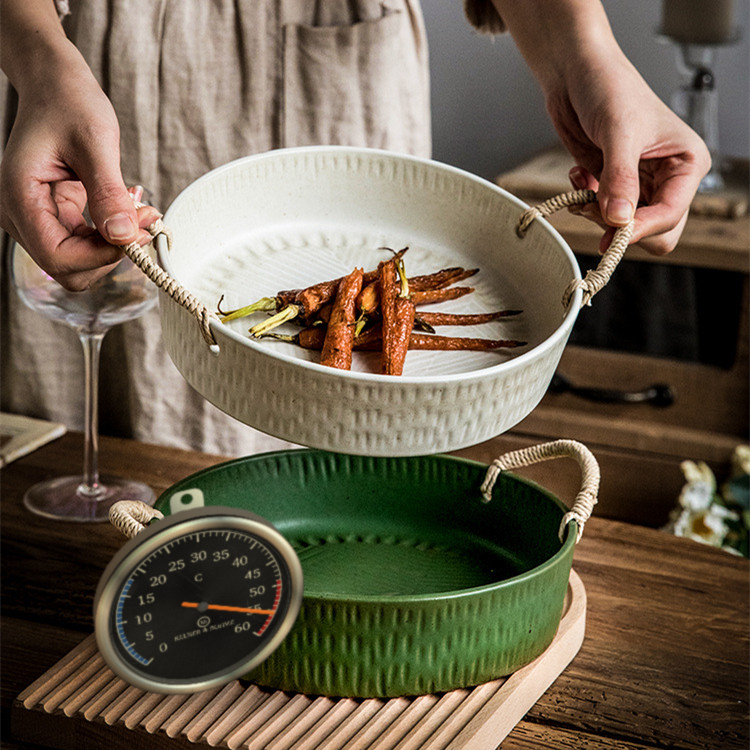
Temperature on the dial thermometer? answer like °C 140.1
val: °C 55
